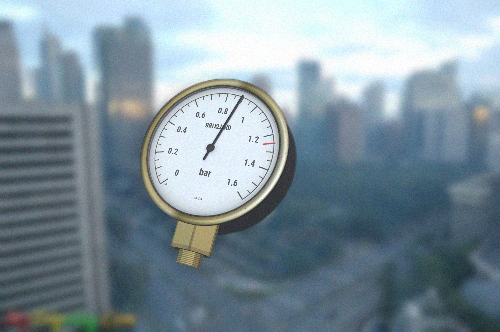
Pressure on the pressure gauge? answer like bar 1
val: bar 0.9
